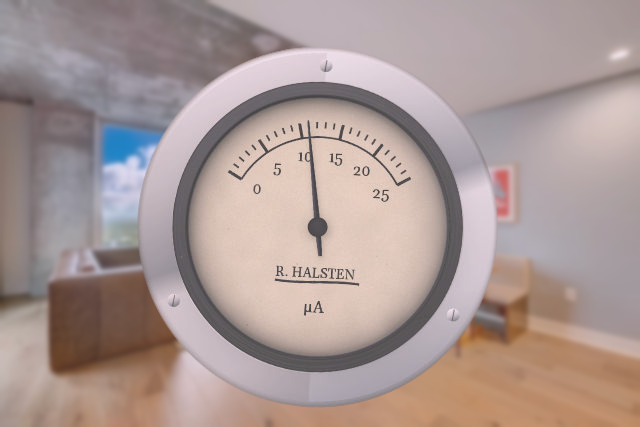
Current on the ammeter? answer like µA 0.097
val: µA 11
